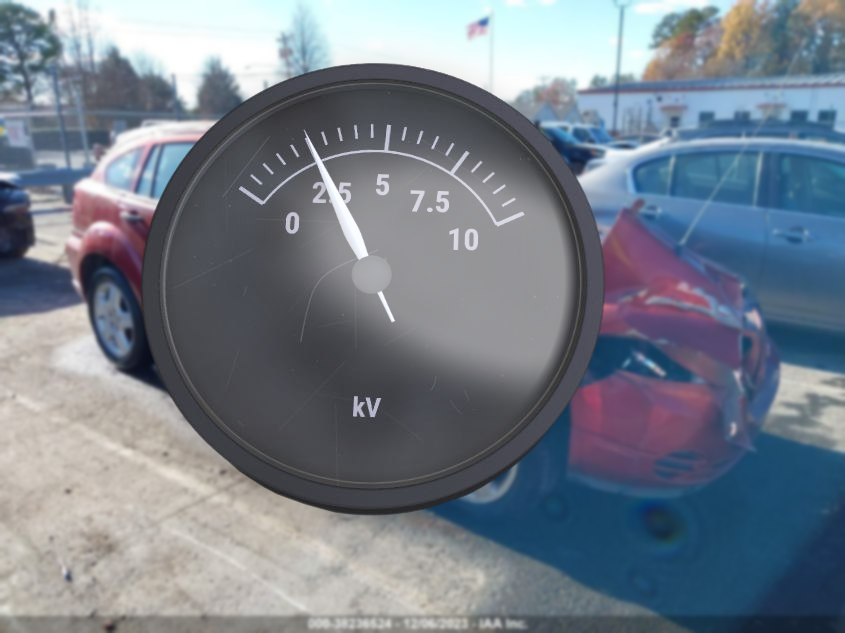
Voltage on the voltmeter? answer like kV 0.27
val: kV 2.5
